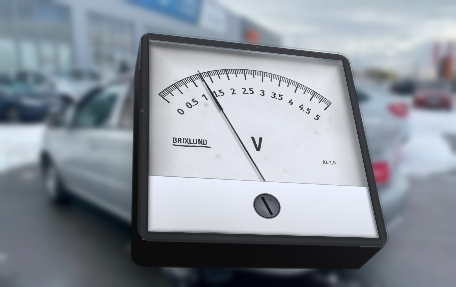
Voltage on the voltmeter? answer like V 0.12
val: V 1.25
